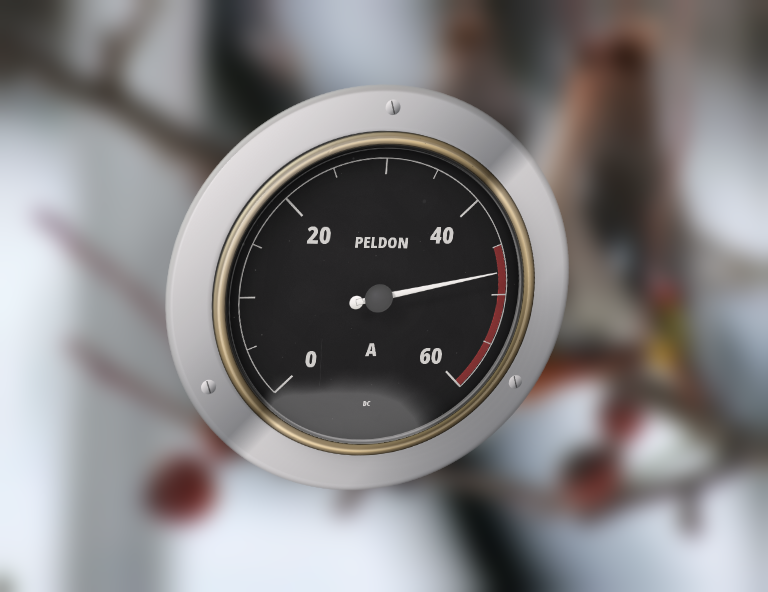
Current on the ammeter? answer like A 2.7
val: A 47.5
